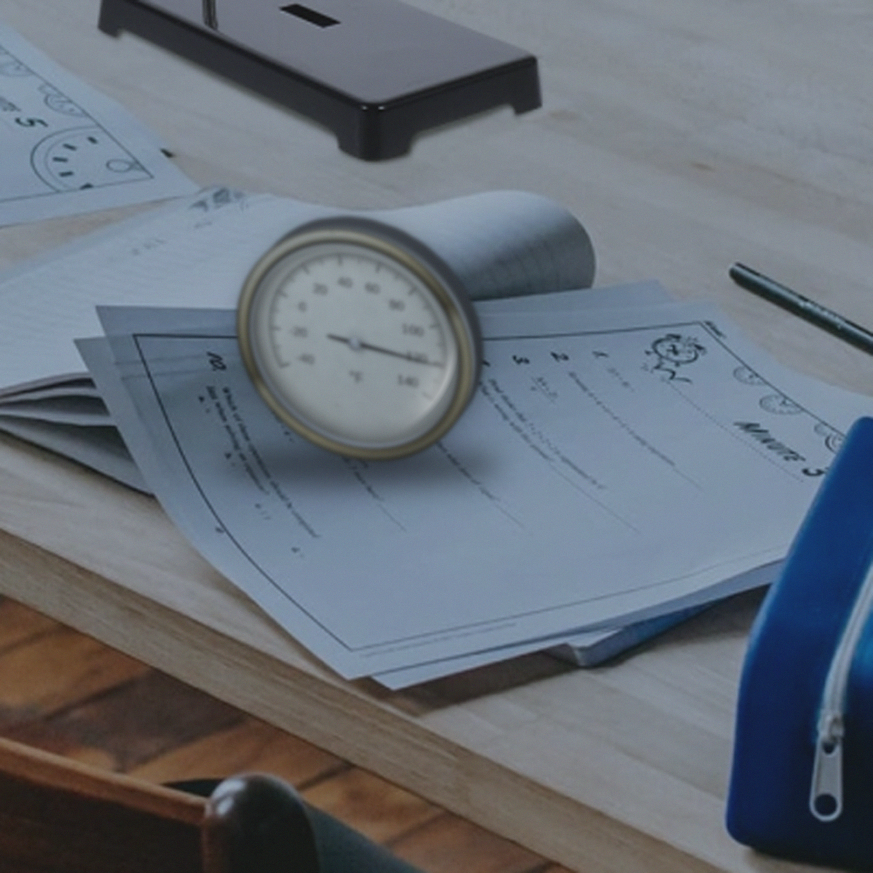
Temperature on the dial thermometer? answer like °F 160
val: °F 120
